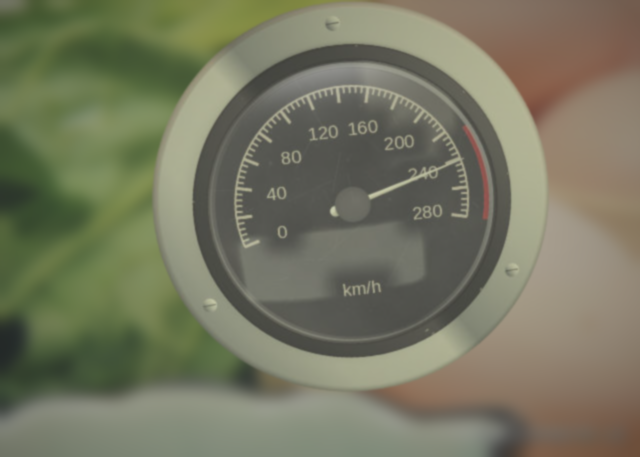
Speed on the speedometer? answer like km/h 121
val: km/h 240
